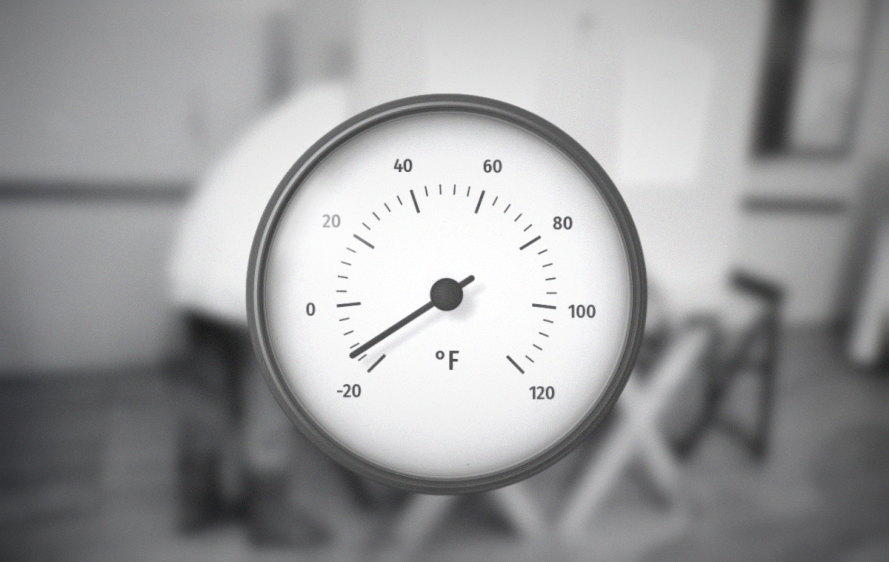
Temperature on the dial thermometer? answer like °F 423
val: °F -14
